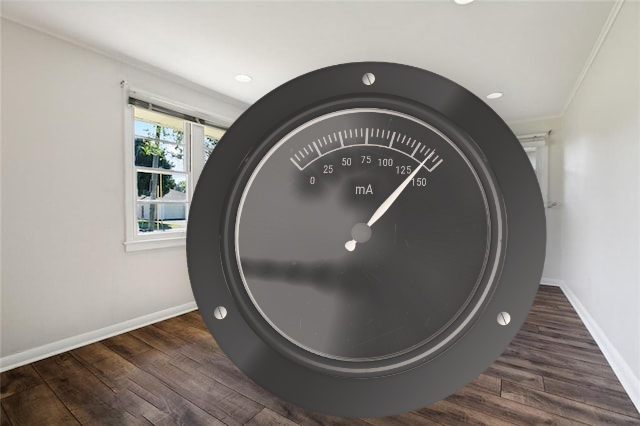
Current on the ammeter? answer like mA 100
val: mA 140
